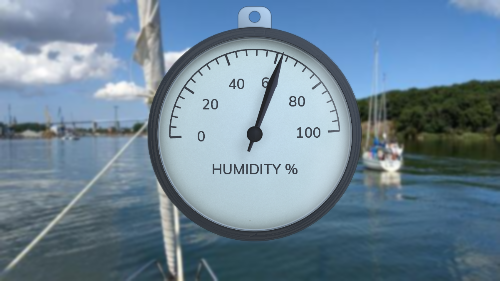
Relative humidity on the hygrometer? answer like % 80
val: % 62
